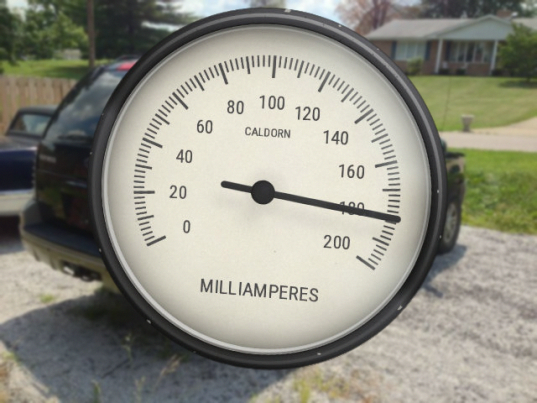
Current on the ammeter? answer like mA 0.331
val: mA 180
